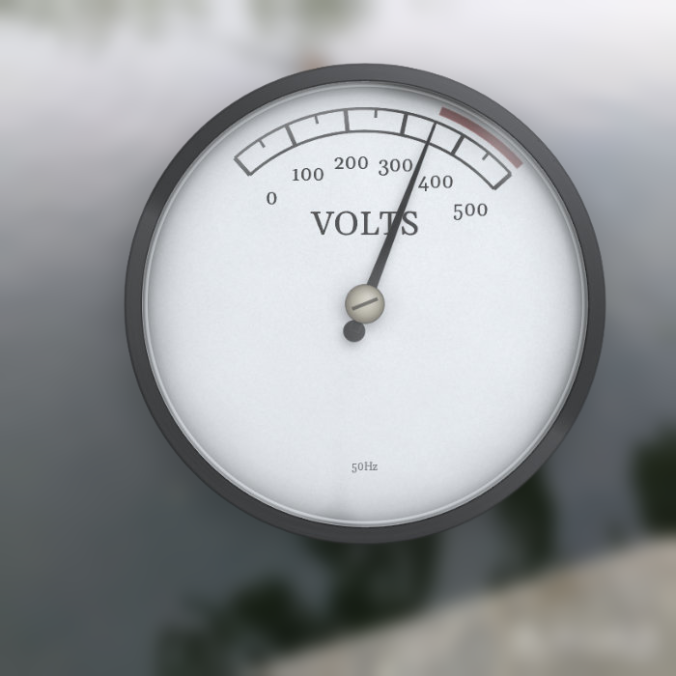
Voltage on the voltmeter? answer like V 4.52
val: V 350
